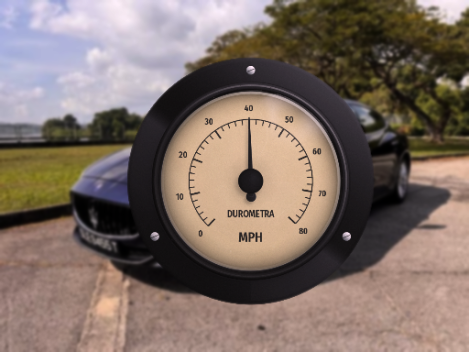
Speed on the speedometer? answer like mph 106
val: mph 40
